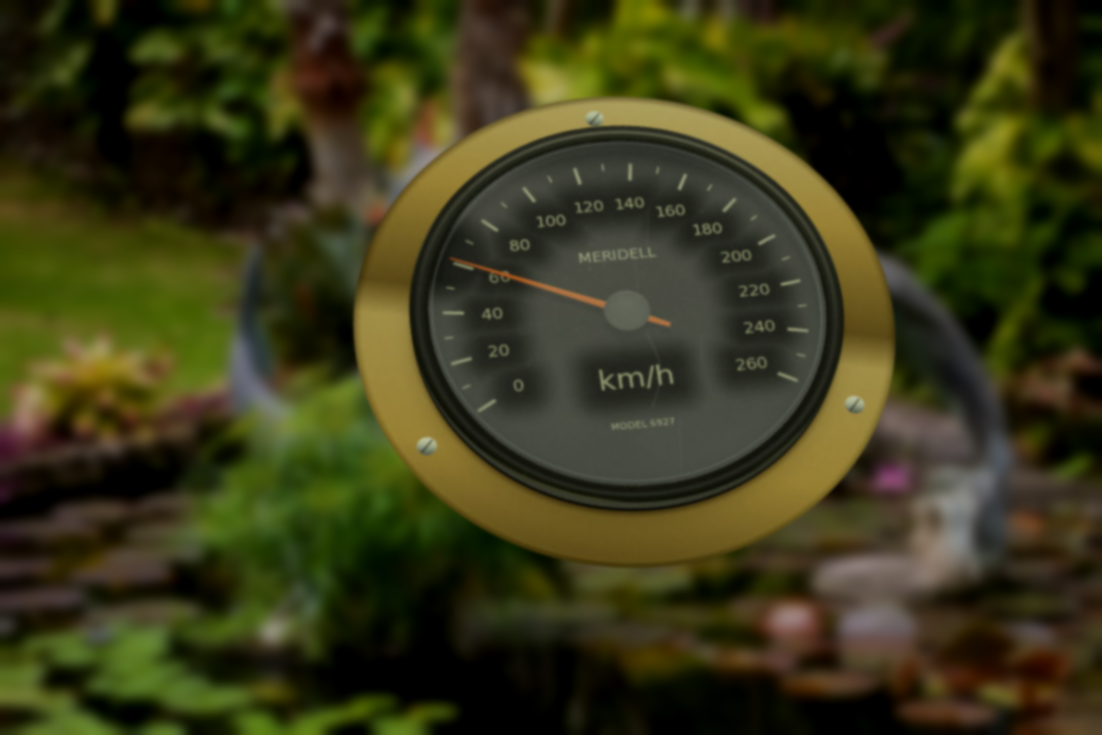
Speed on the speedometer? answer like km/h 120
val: km/h 60
